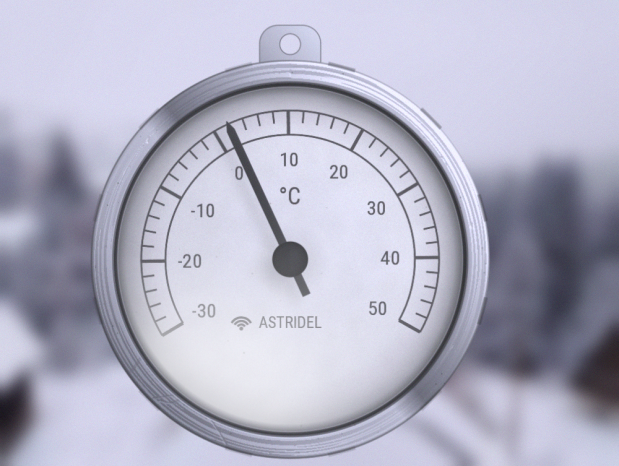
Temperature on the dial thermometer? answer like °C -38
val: °C 2
